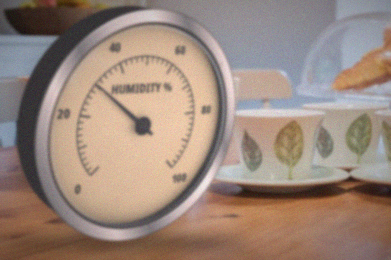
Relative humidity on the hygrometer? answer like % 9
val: % 30
